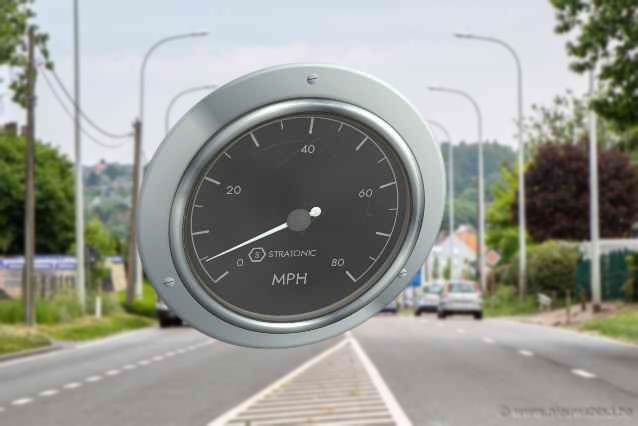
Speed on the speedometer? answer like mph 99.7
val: mph 5
